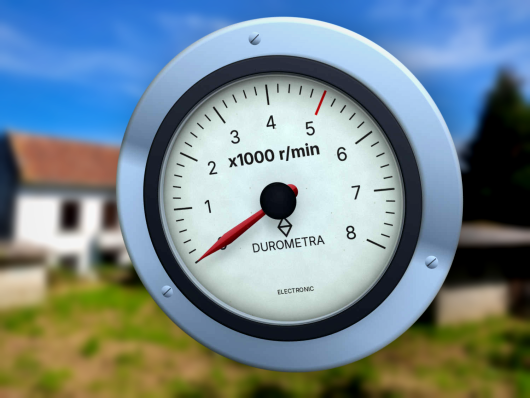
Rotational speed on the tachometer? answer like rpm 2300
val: rpm 0
